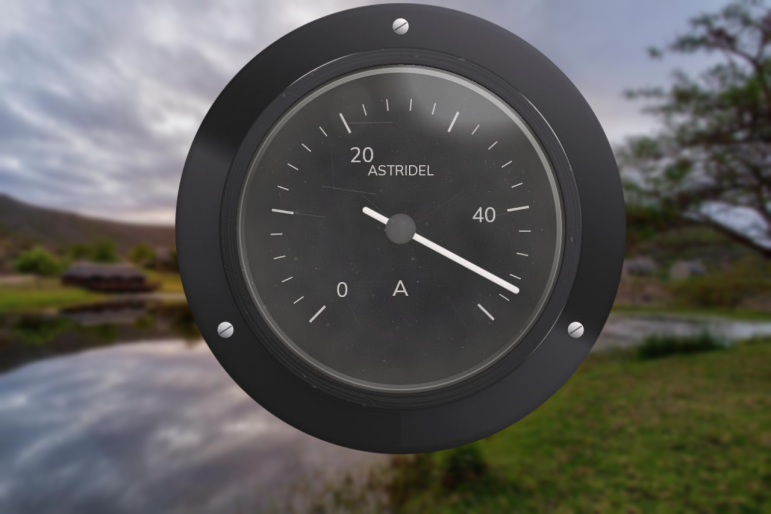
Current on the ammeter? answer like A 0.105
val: A 47
